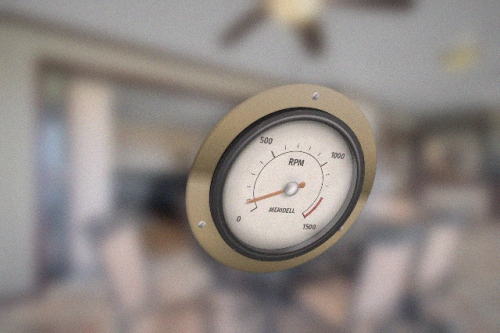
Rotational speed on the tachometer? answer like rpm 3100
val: rpm 100
